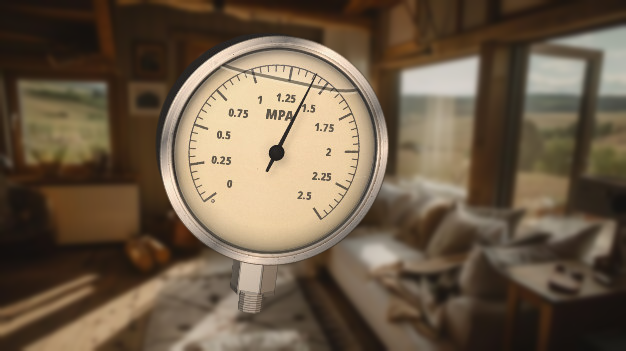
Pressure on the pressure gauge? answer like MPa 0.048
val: MPa 1.4
